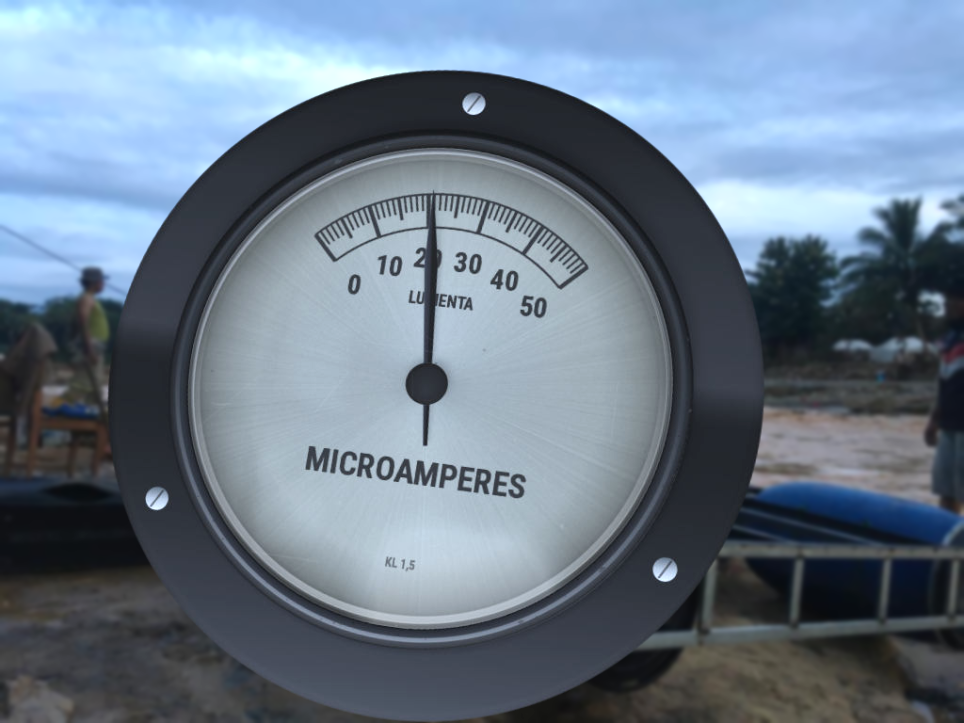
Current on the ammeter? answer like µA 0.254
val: µA 21
